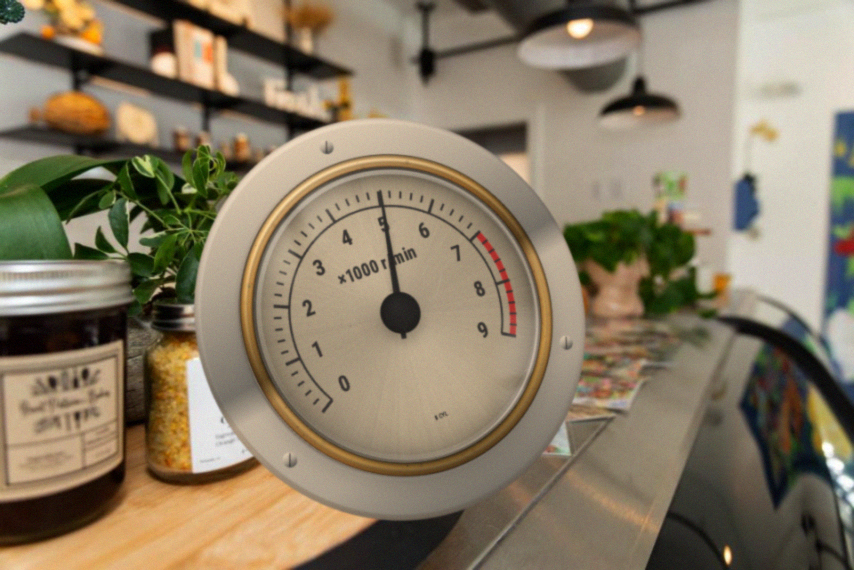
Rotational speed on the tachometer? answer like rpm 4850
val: rpm 5000
